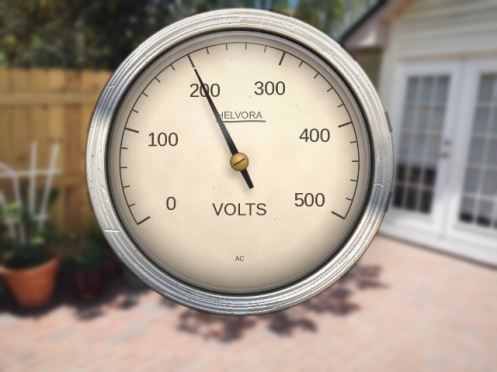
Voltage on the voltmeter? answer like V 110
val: V 200
